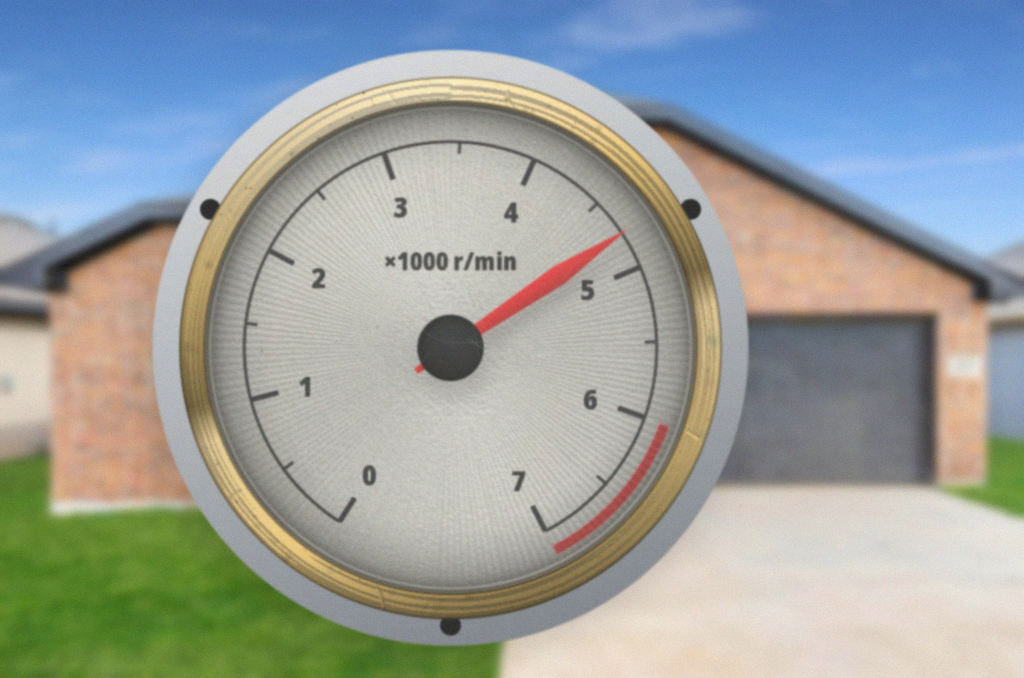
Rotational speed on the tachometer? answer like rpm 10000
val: rpm 4750
